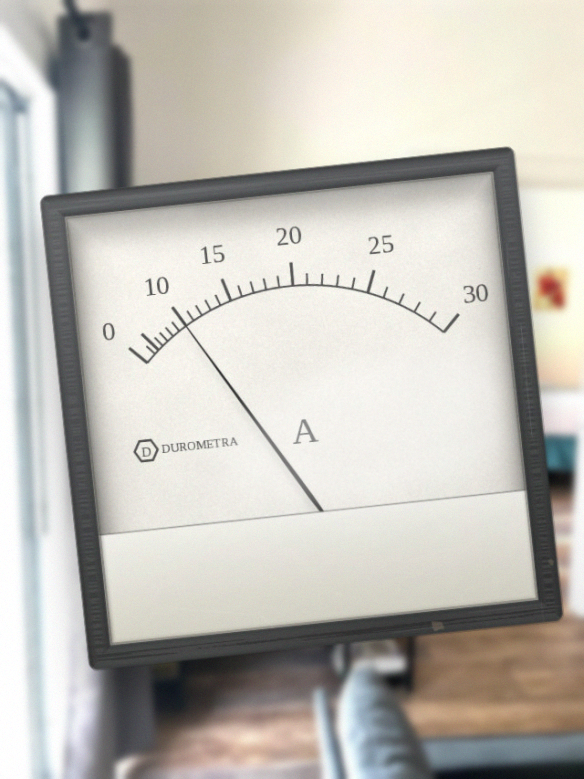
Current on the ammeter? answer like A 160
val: A 10
